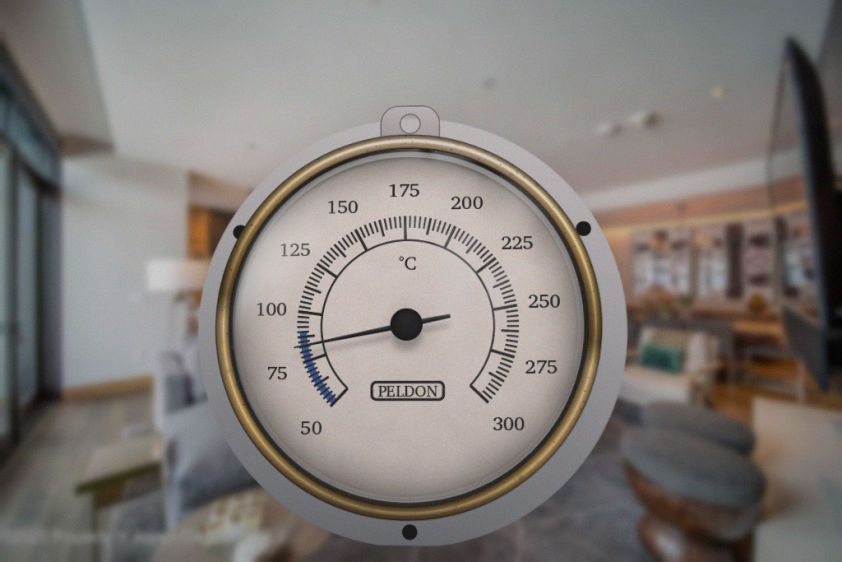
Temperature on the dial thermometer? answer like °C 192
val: °C 82.5
